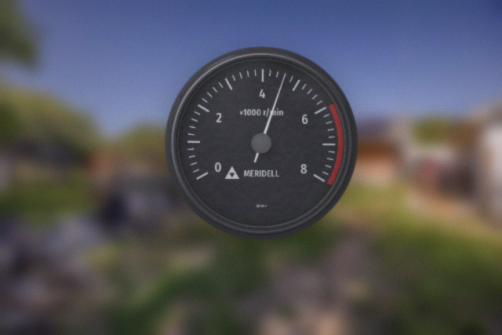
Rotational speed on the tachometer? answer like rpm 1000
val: rpm 4600
